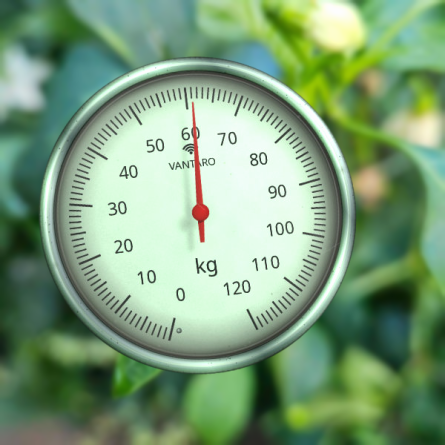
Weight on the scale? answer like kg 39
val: kg 61
